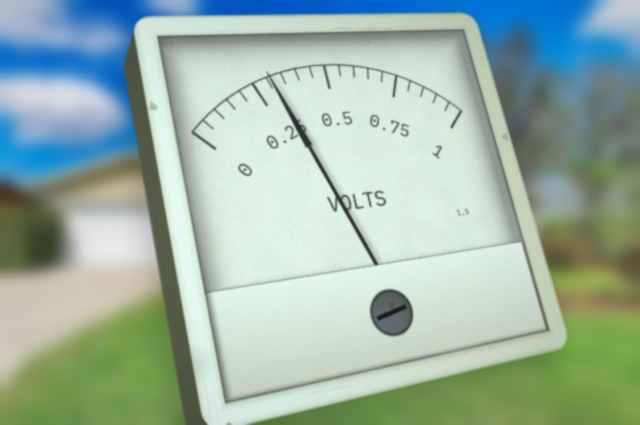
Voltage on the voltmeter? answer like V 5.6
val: V 0.3
